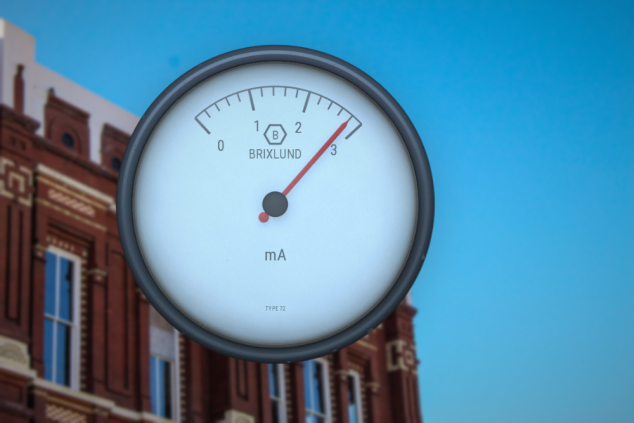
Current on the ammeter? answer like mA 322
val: mA 2.8
